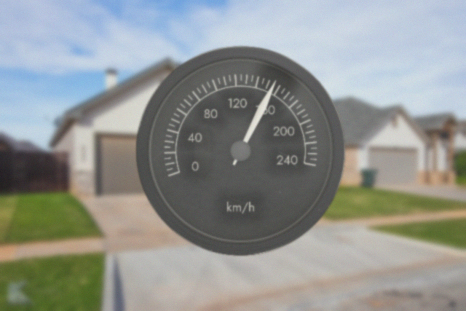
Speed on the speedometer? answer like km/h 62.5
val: km/h 155
